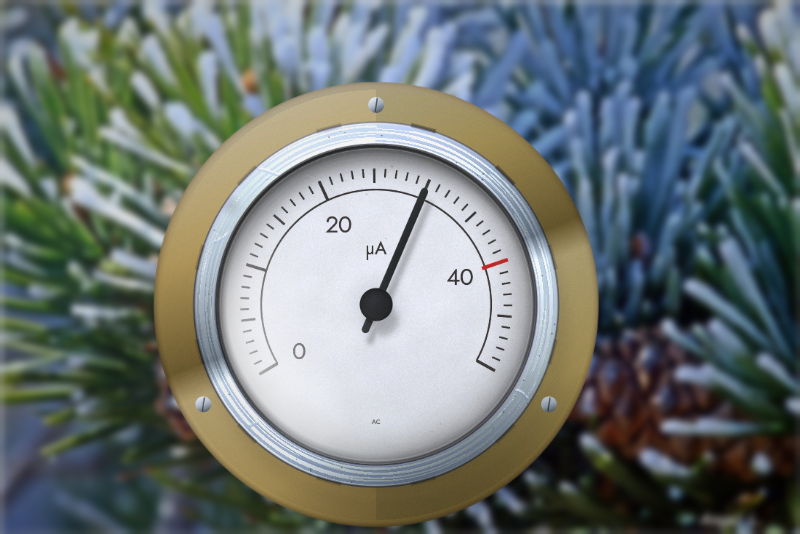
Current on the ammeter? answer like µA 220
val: µA 30
